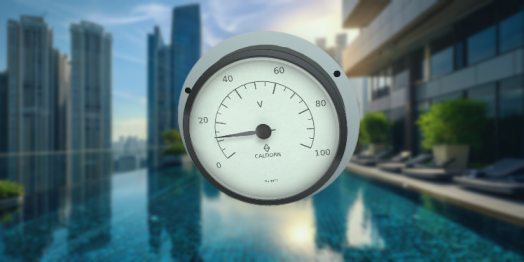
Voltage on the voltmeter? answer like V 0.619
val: V 12.5
